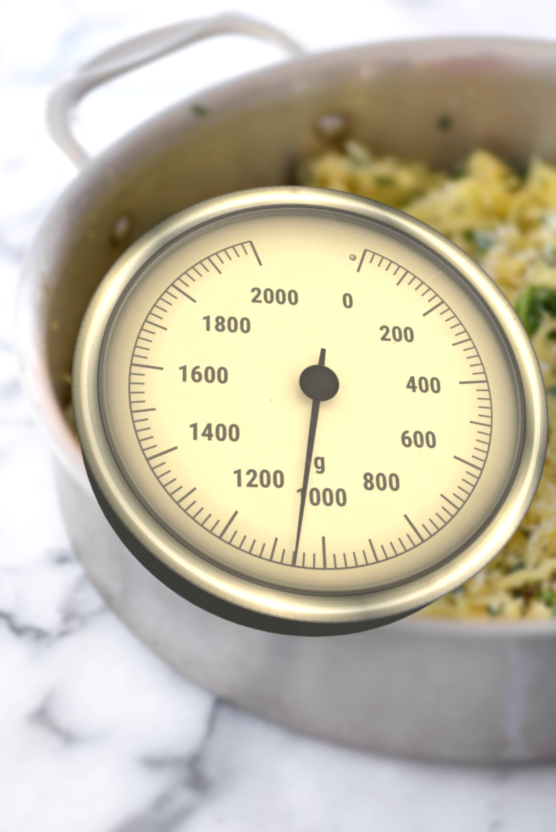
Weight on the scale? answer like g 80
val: g 1060
